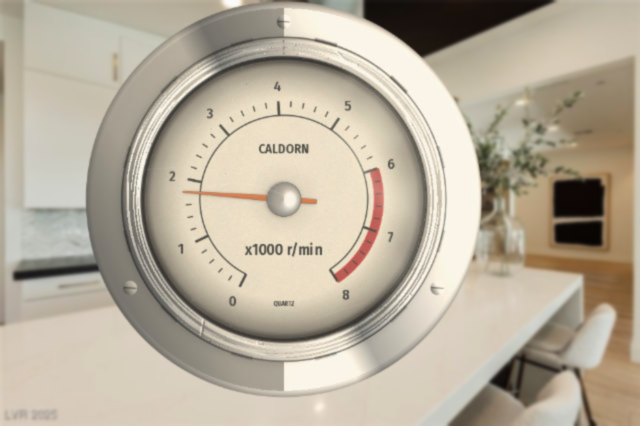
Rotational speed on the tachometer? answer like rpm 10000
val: rpm 1800
